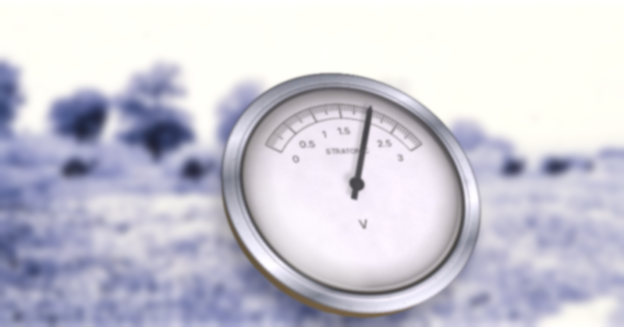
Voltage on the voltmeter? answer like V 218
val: V 2
